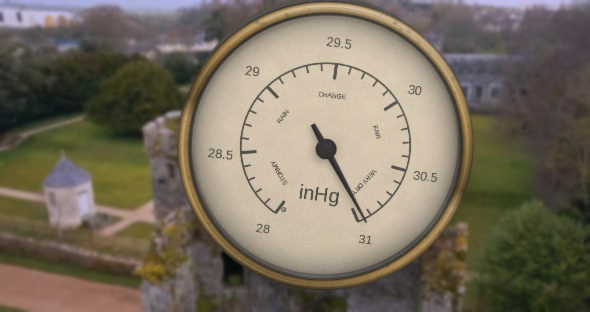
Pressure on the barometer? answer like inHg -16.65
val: inHg 30.95
